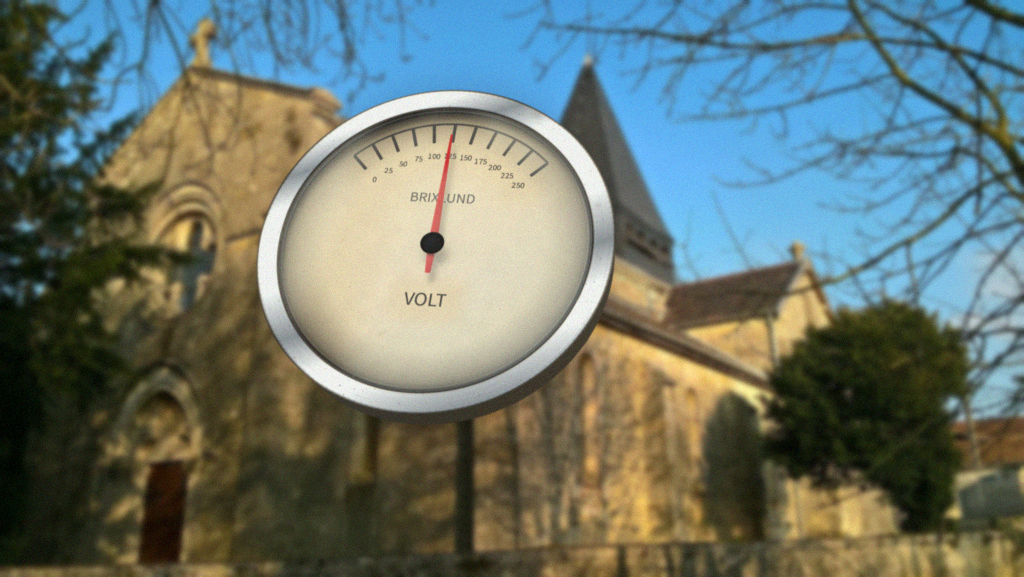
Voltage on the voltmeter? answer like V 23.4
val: V 125
